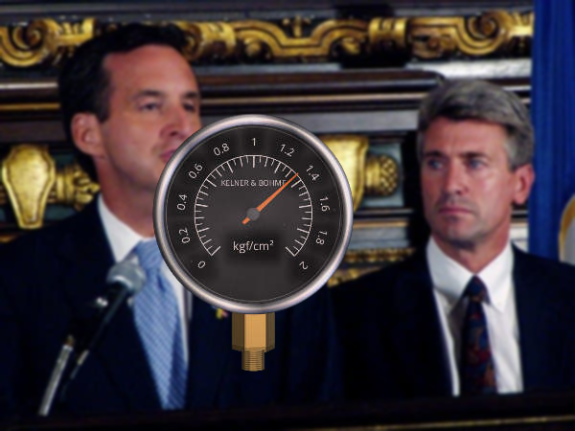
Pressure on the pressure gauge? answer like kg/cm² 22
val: kg/cm² 1.35
